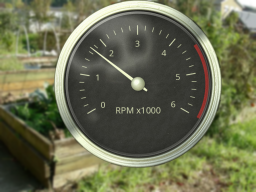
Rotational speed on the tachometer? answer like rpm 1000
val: rpm 1700
